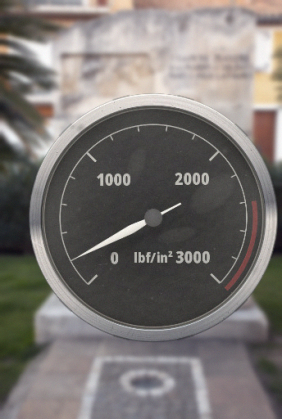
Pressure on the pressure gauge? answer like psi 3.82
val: psi 200
